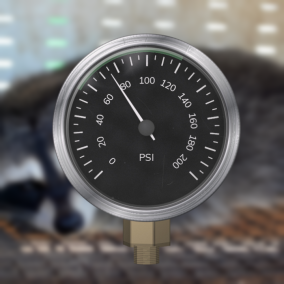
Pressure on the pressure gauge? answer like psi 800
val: psi 75
